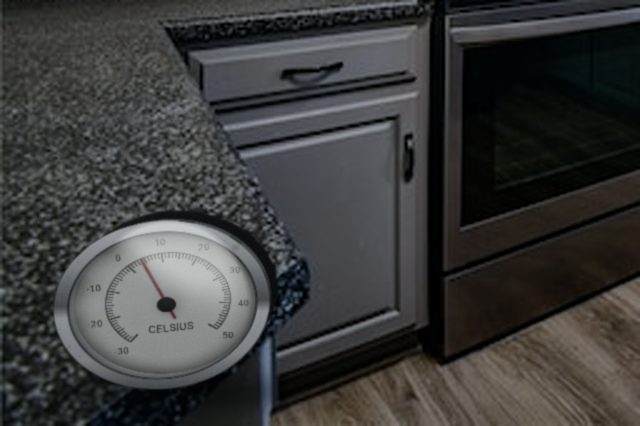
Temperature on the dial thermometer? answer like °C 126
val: °C 5
